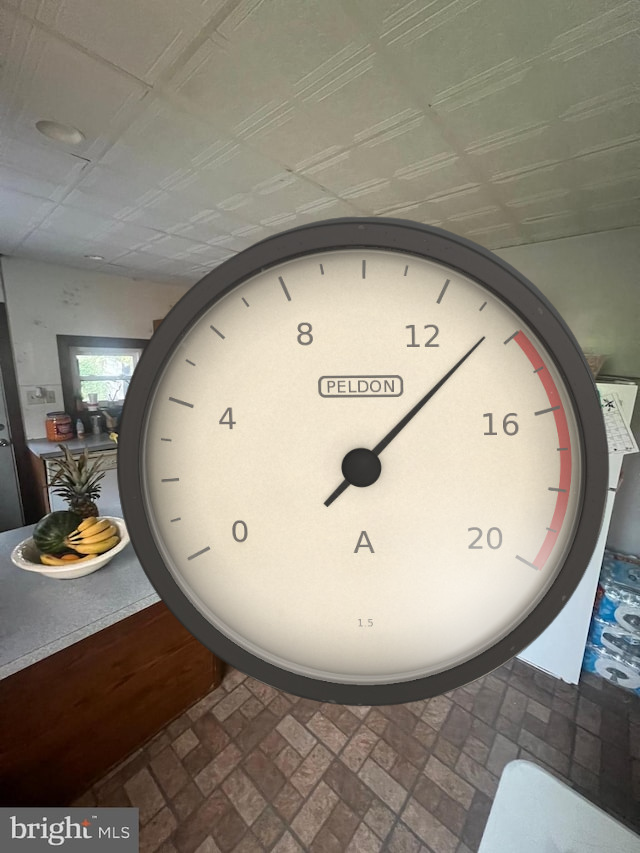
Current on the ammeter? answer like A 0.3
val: A 13.5
